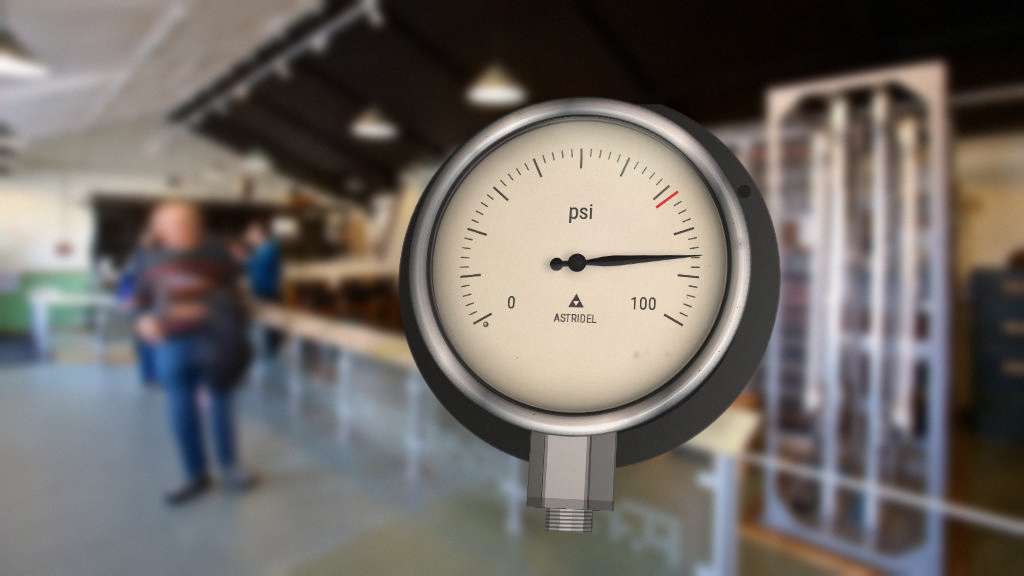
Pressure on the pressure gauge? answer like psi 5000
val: psi 86
